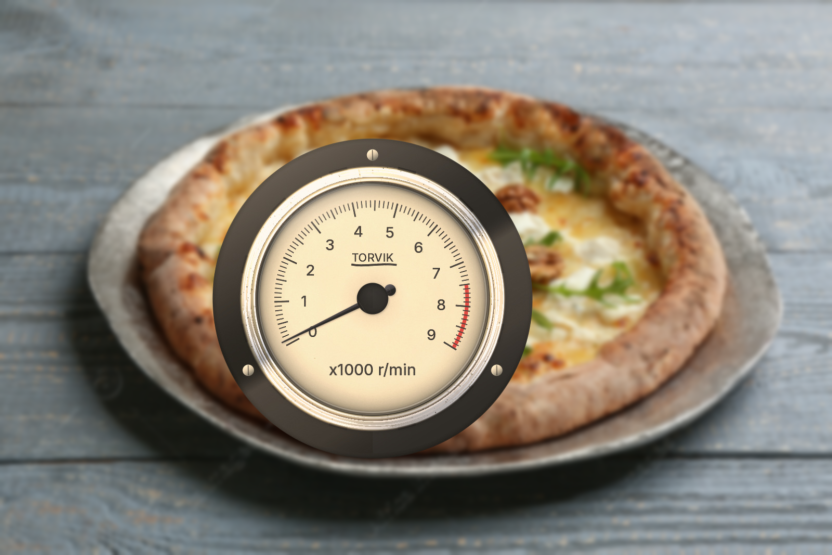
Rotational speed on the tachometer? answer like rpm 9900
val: rpm 100
